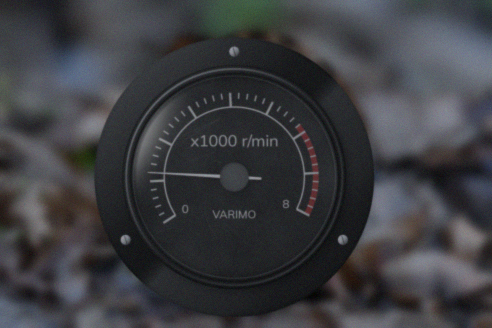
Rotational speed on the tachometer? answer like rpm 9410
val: rpm 1200
